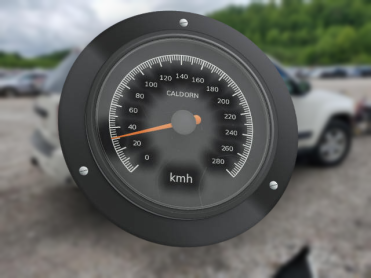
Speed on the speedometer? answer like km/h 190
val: km/h 30
